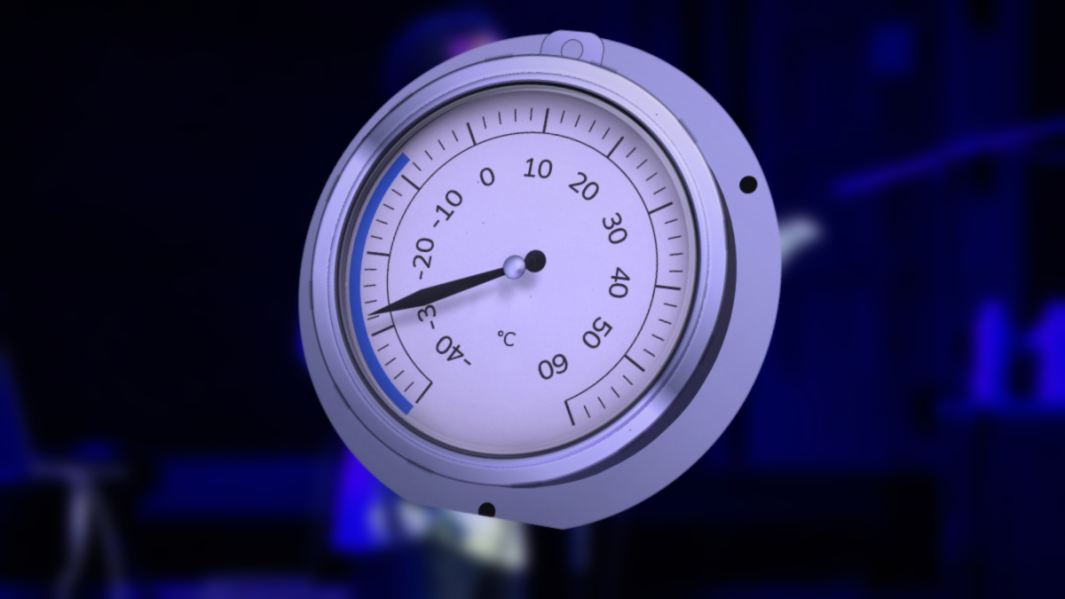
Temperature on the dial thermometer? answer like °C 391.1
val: °C -28
